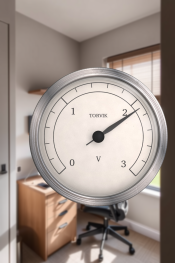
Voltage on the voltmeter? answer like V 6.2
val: V 2.1
